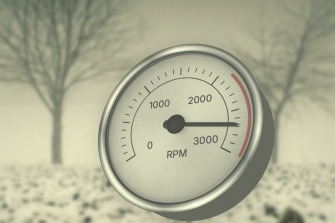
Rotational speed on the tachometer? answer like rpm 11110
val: rpm 2700
